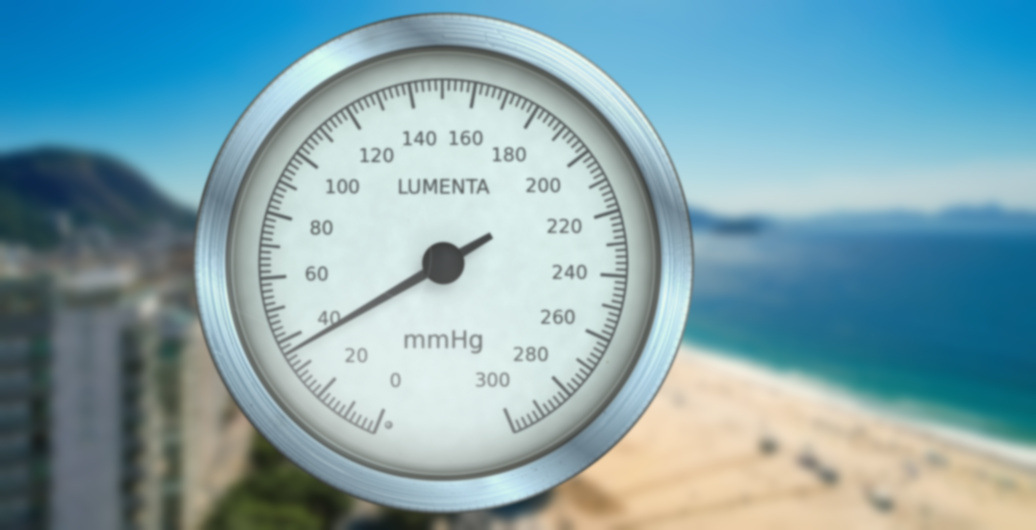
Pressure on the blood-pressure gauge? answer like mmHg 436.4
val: mmHg 36
